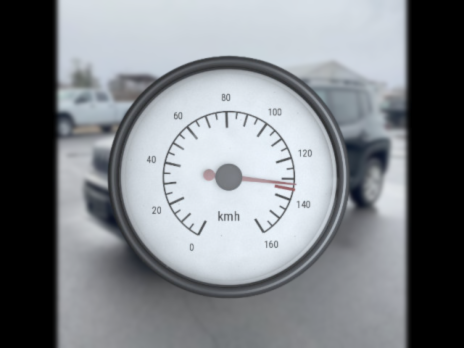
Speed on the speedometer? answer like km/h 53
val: km/h 132.5
